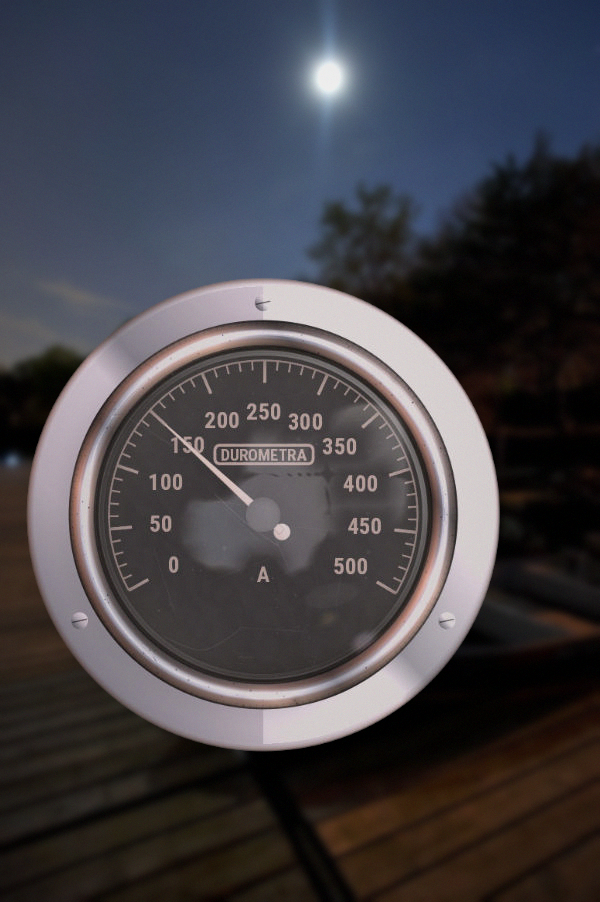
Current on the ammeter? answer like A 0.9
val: A 150
